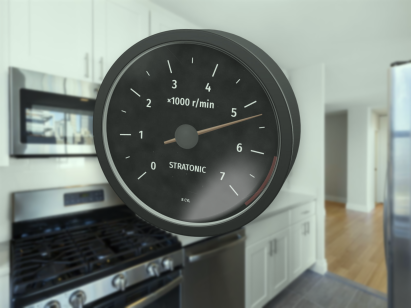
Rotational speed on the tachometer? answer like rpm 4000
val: rpm 5250
